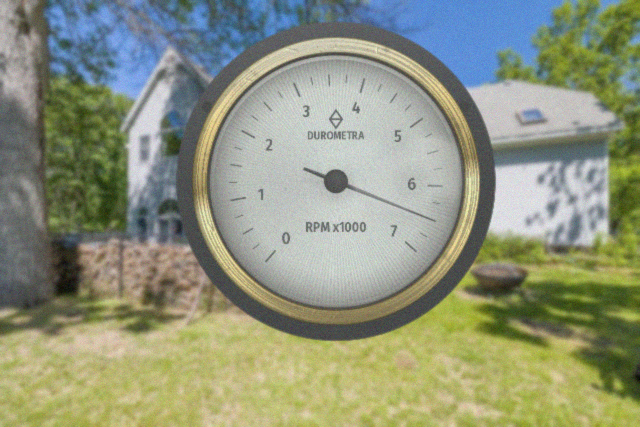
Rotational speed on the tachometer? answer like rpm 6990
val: rpm 6500
